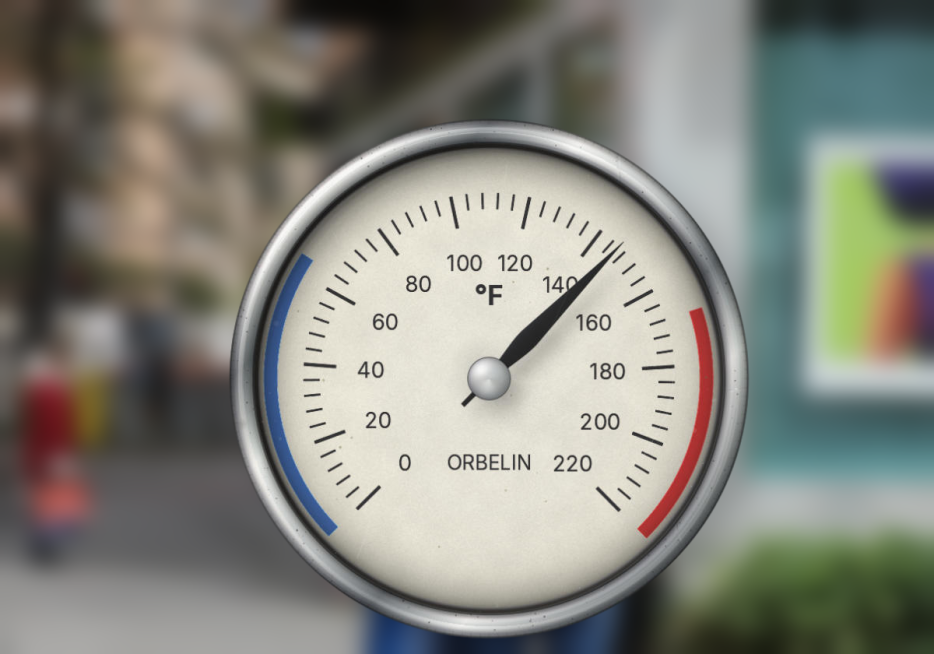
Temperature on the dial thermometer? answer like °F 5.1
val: °F 146
